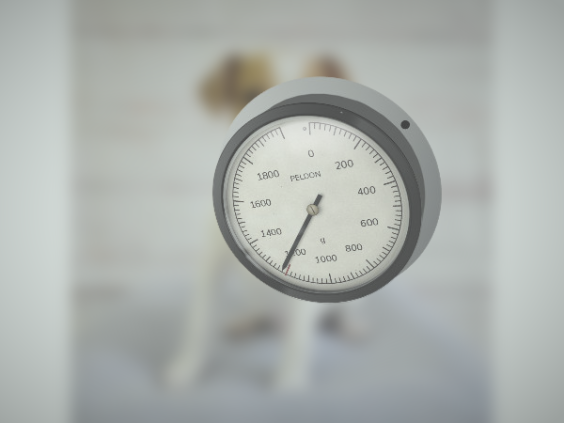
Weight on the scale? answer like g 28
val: g 1220
